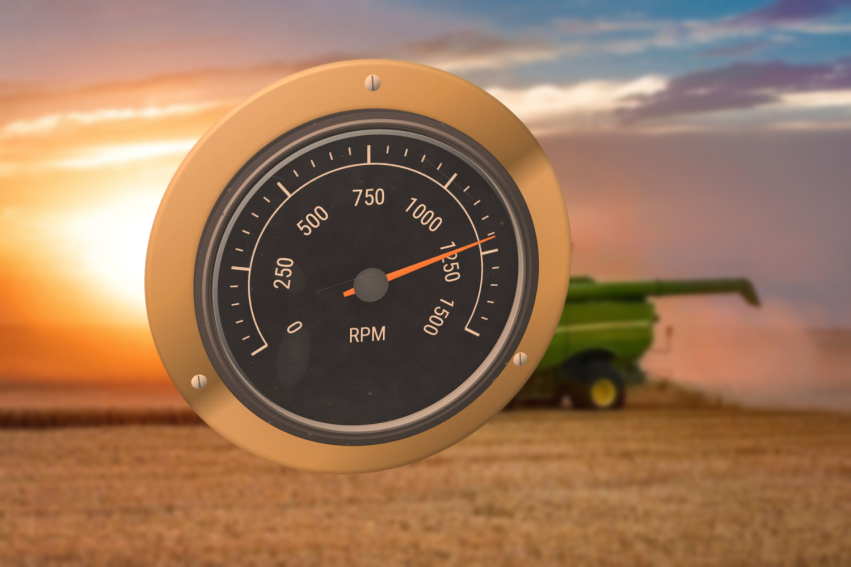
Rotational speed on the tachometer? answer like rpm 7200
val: rpm 1200
